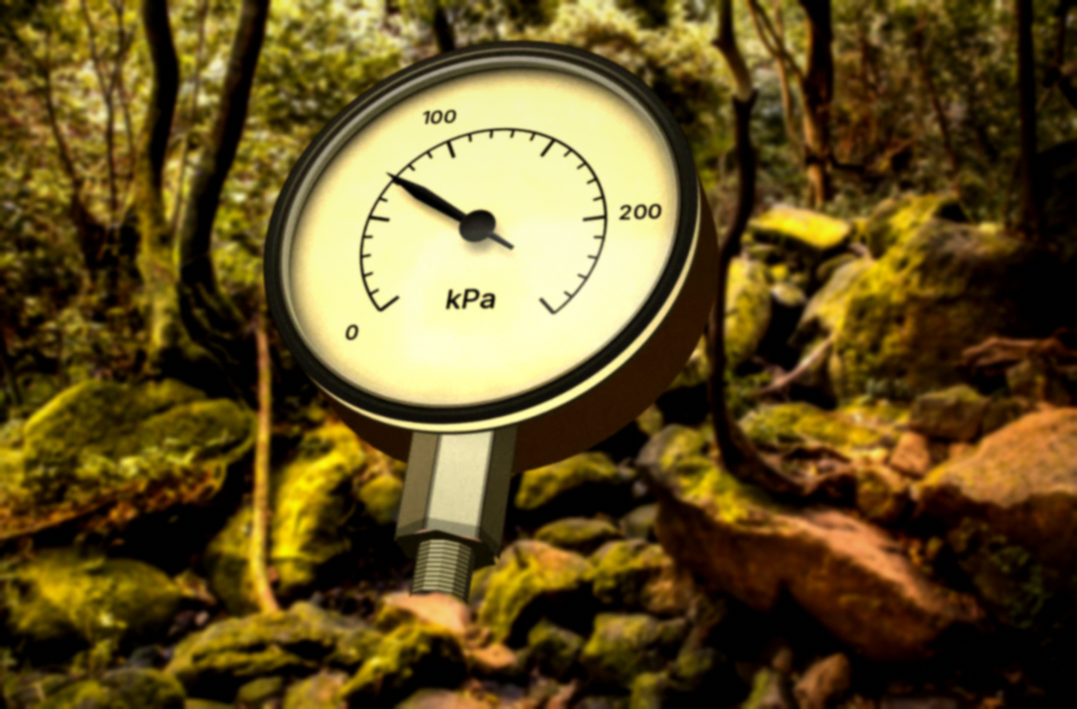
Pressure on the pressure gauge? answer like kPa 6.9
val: kPa 70
